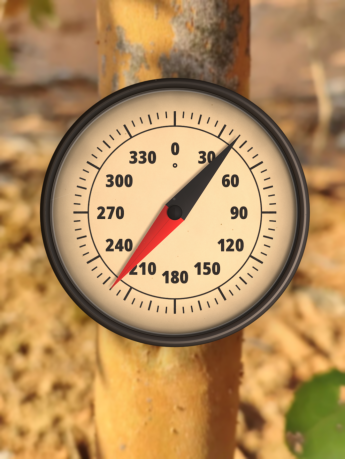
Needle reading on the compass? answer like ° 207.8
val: ° 220
